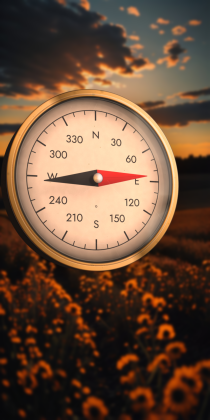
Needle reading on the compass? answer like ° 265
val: ° 85
